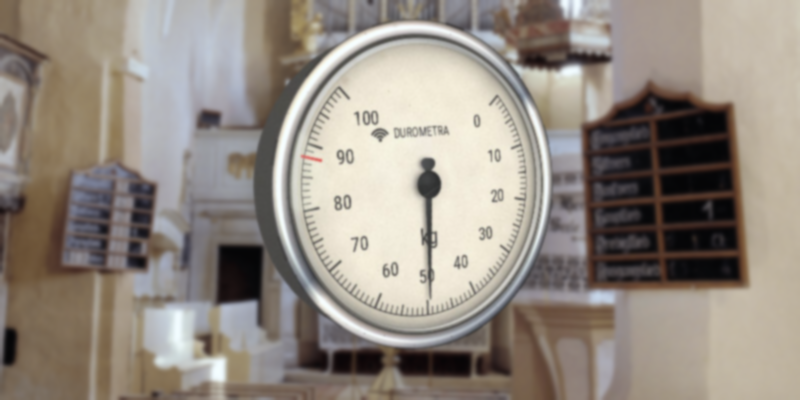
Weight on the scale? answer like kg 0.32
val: kg 50
